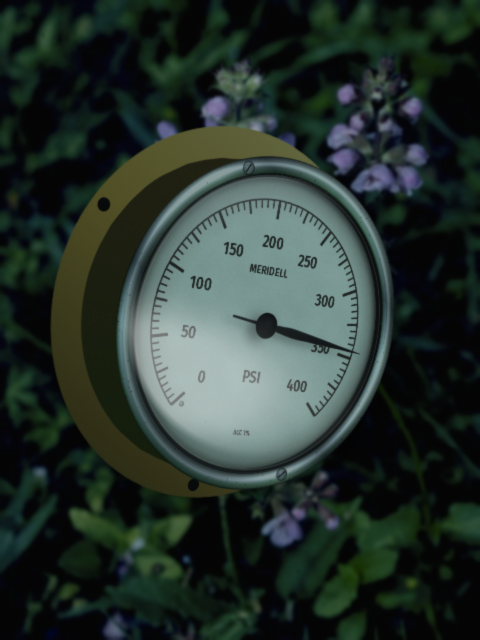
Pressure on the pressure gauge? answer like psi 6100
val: psi 345
